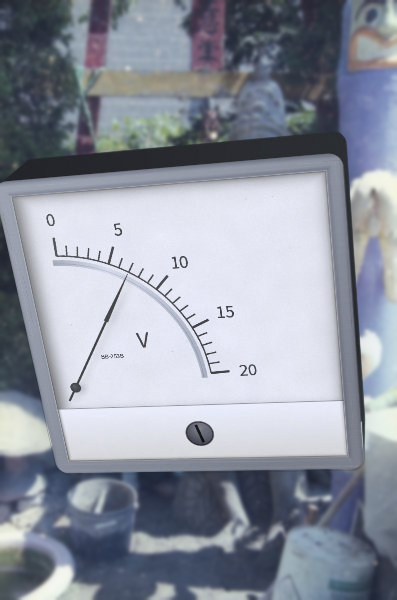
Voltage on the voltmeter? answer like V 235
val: V 7
